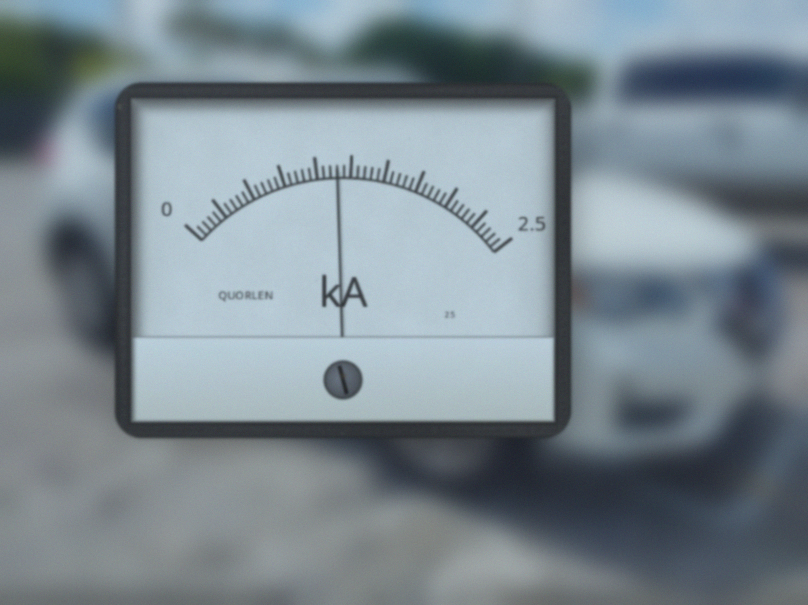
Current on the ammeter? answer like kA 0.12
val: kA 1.15
